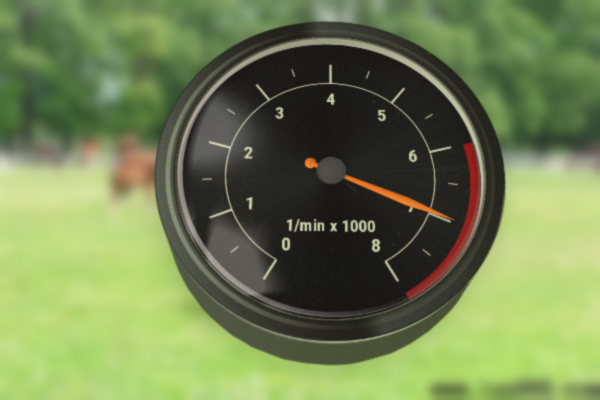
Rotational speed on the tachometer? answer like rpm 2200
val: rpm 7000
